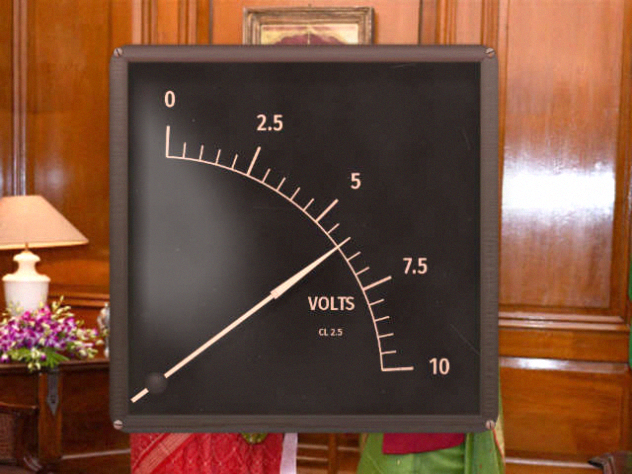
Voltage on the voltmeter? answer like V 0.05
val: V 6
